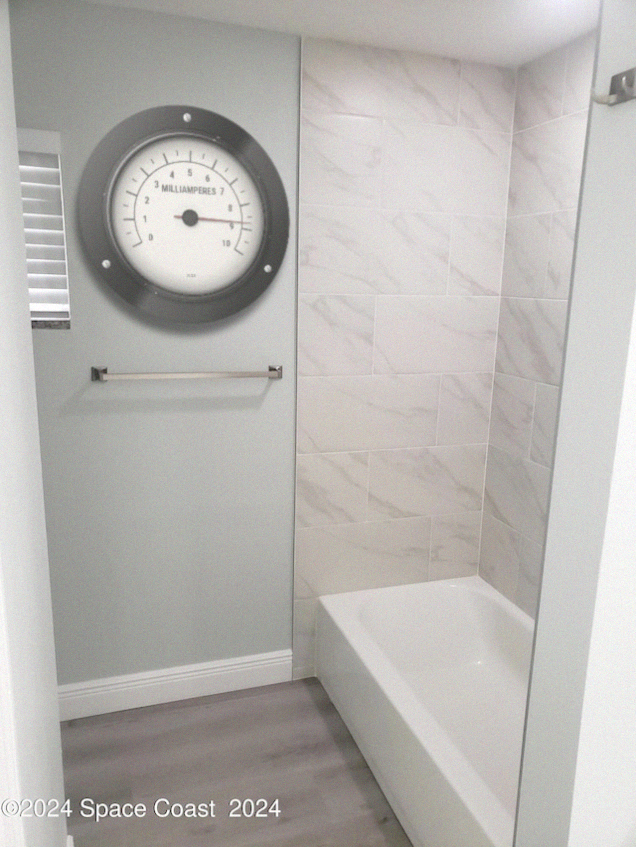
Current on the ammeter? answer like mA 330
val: mA 8.75
